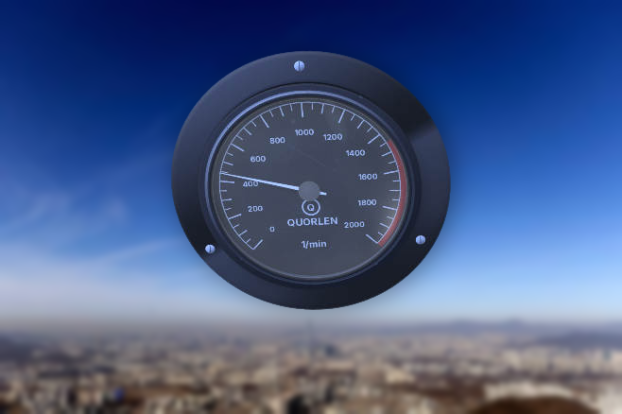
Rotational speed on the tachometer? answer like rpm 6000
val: rpm 450
